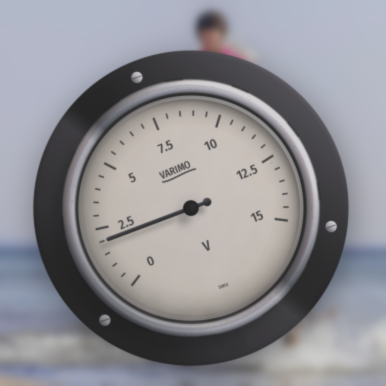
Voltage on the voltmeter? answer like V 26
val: V 2
